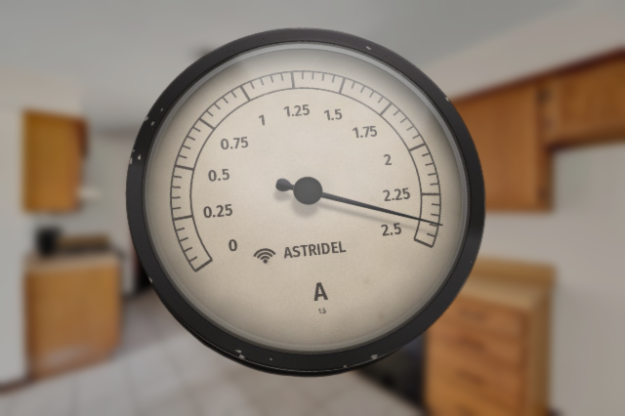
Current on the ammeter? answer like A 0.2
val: A 2.4
